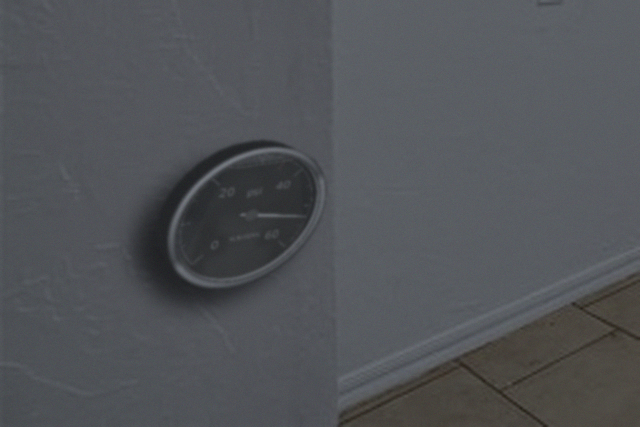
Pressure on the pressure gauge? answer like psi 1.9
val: psi 52.5
